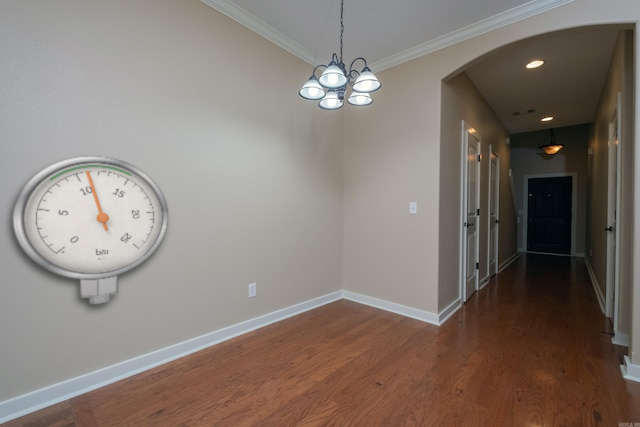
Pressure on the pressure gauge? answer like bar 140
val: bar 11
